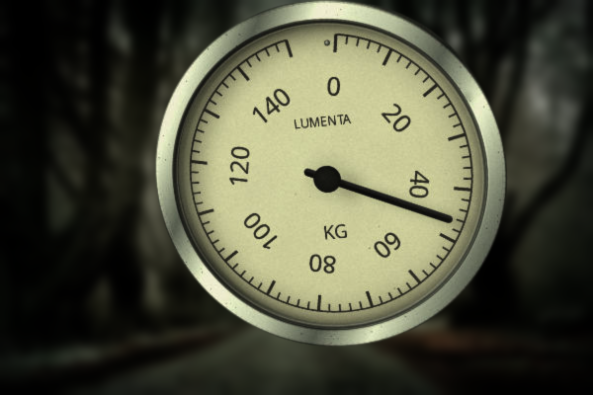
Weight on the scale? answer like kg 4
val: kg 46
